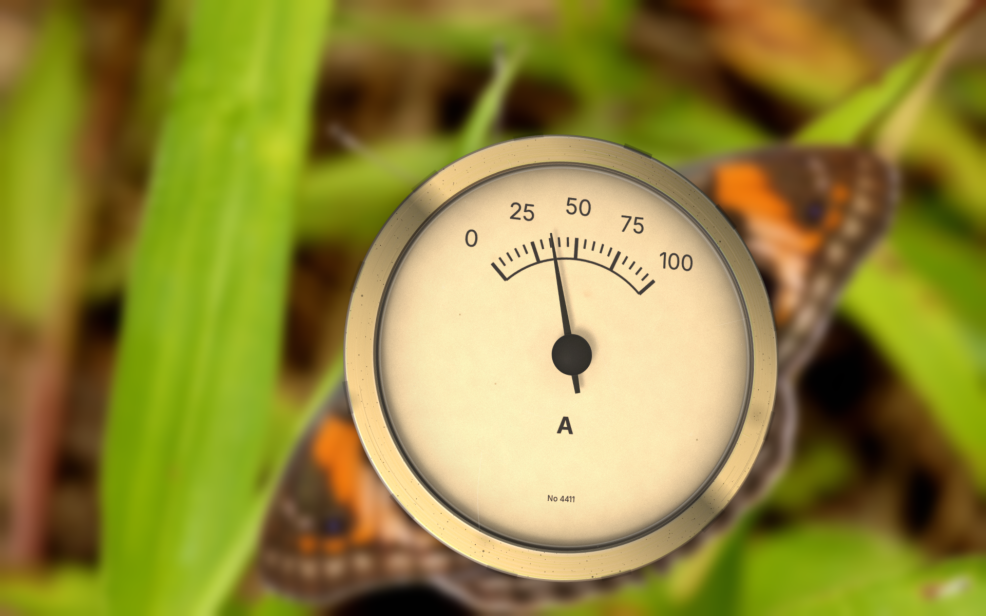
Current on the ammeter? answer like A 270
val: A 35
